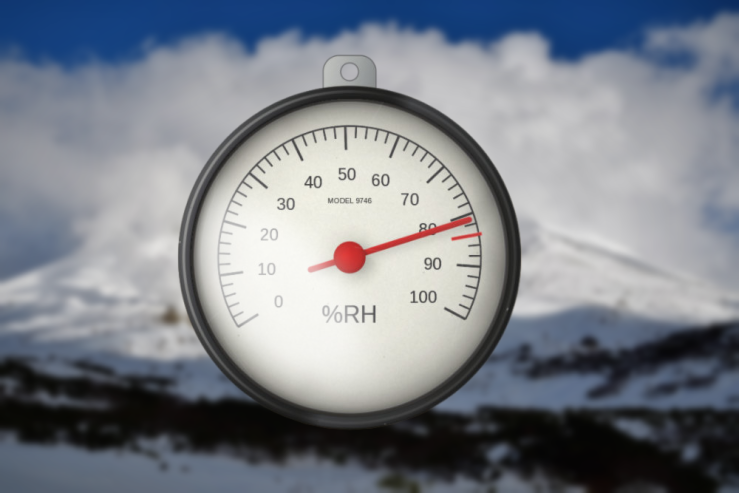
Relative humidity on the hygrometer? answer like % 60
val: % 81
